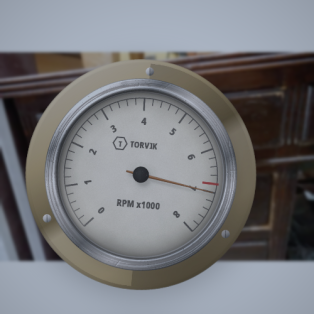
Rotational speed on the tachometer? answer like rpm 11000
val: rpm 7000
